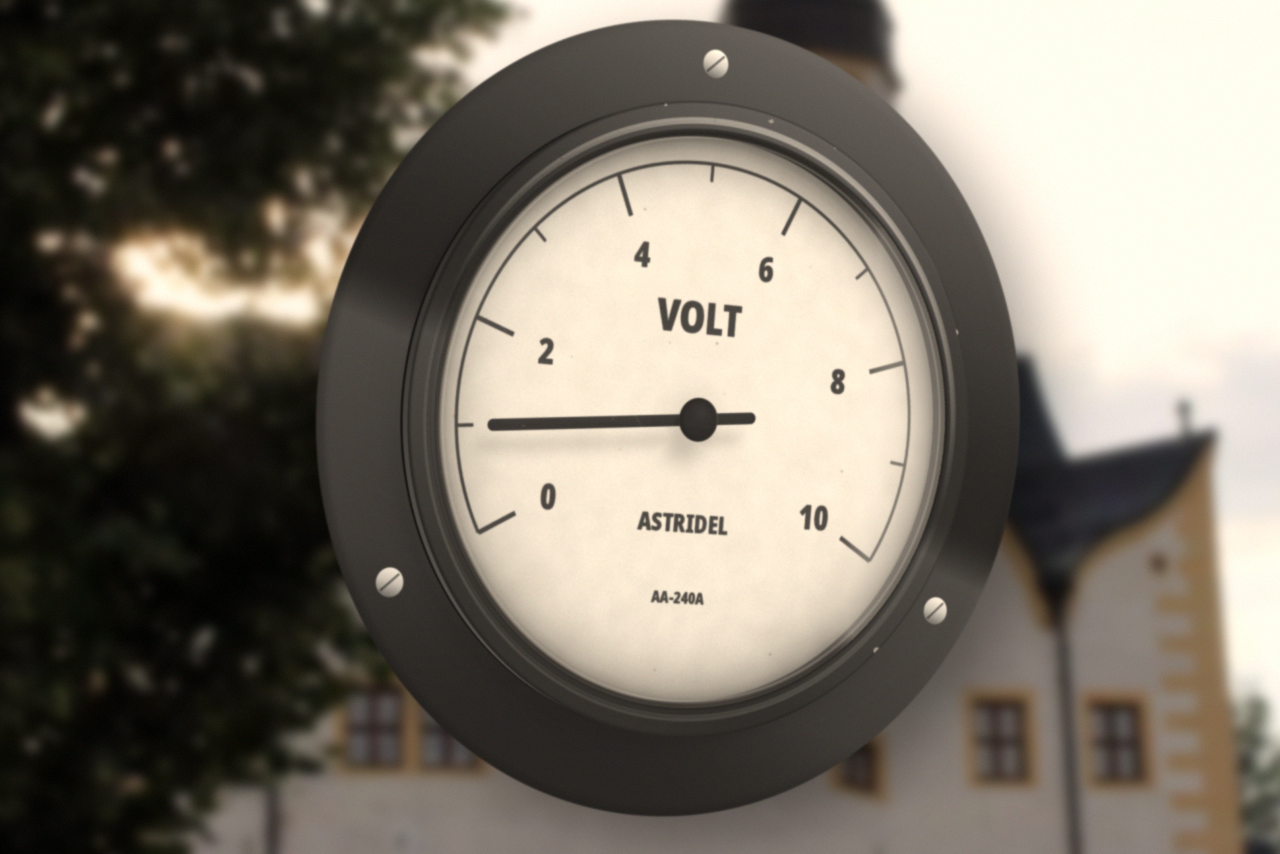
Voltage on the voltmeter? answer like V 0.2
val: V 1
